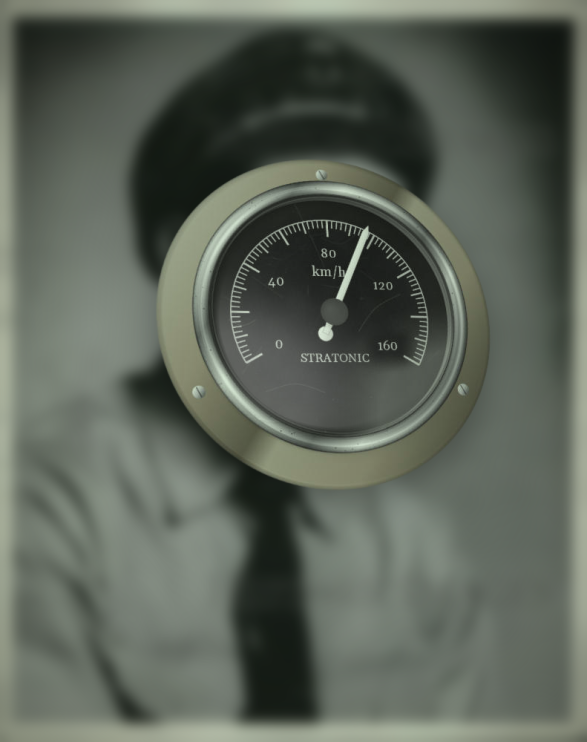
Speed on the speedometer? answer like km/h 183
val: km/h 96
